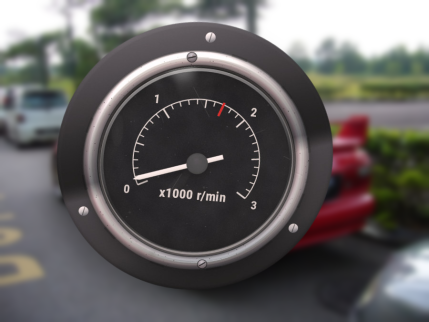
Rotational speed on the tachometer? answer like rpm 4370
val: rpm 100
